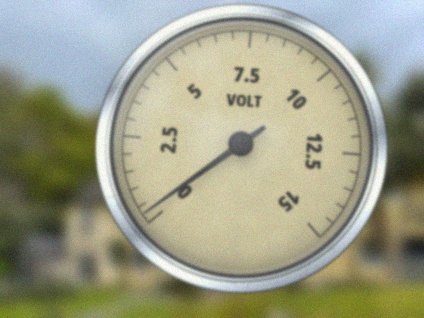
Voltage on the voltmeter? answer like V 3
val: V 0.25
